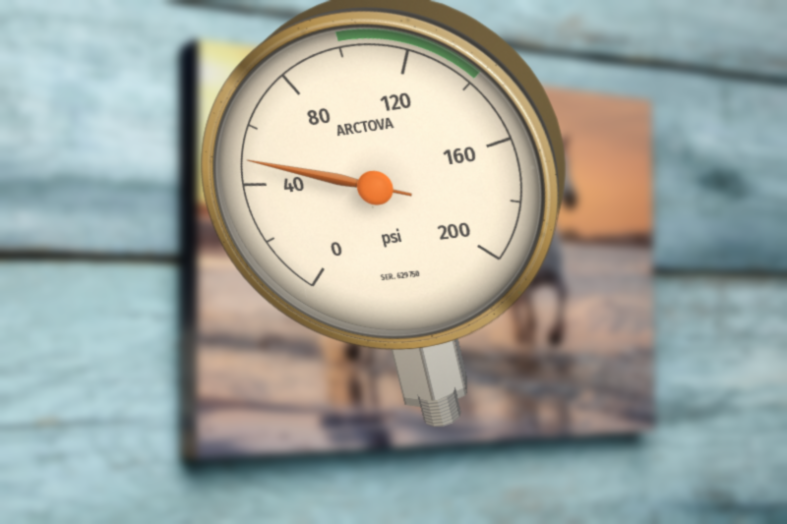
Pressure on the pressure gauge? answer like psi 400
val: psi 50
